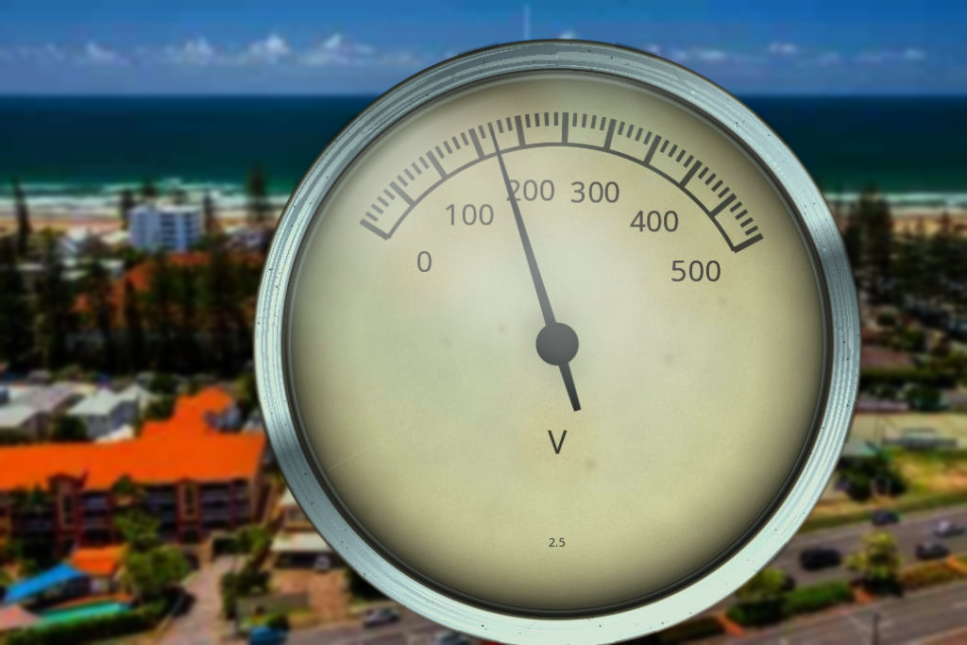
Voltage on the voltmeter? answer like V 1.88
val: V 170
